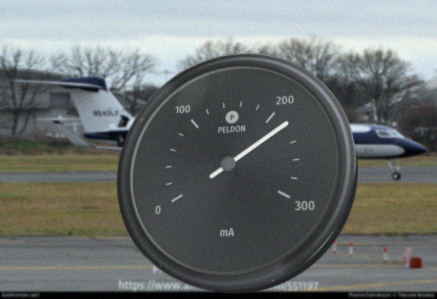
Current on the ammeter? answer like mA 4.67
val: mA 220
